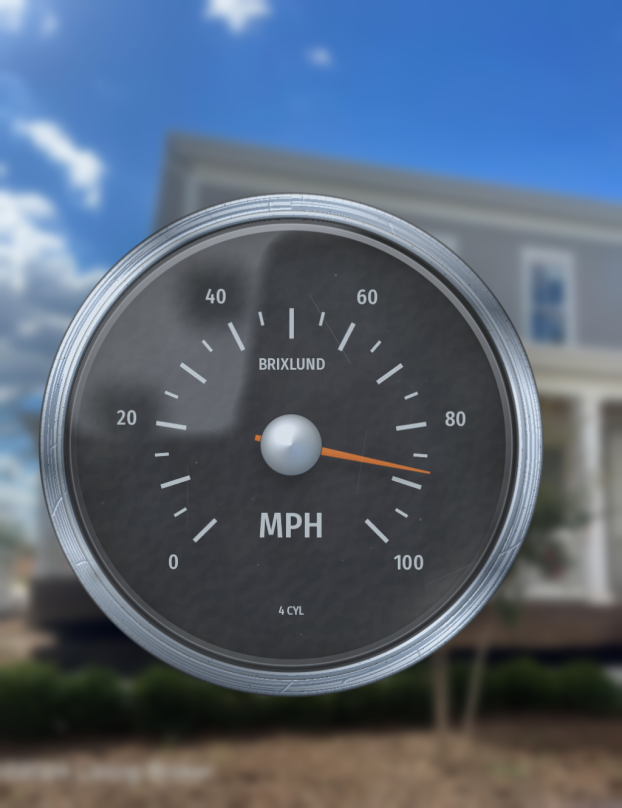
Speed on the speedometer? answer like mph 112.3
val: mph 87.5
